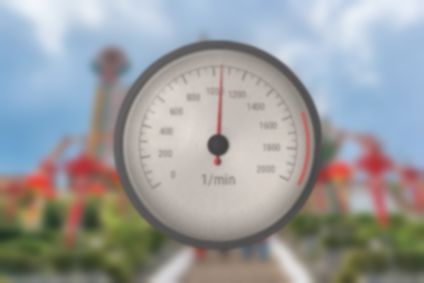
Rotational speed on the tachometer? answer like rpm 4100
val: rpm 1050
